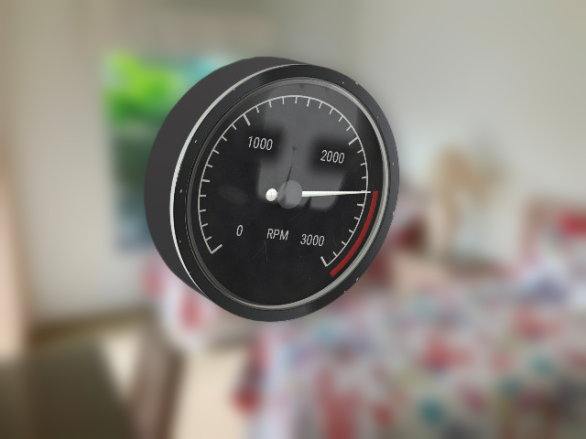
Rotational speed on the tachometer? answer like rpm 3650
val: rpm 2400
